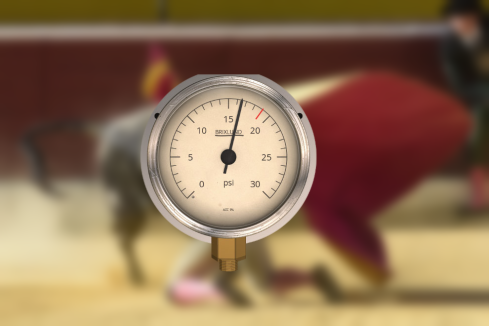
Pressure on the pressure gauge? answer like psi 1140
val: psi 16.5
